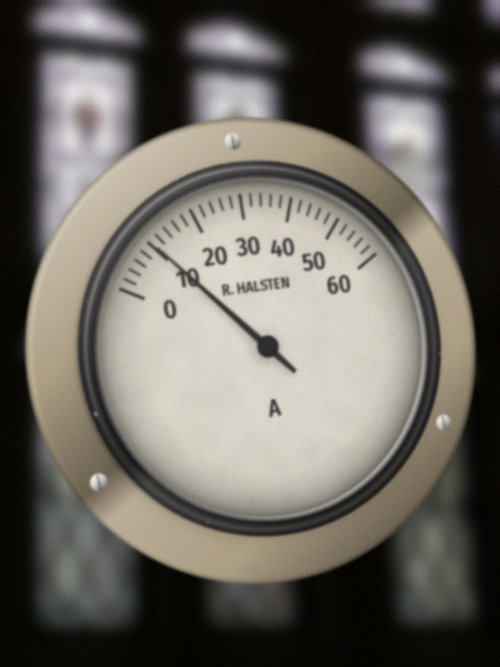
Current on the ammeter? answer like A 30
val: A 10
